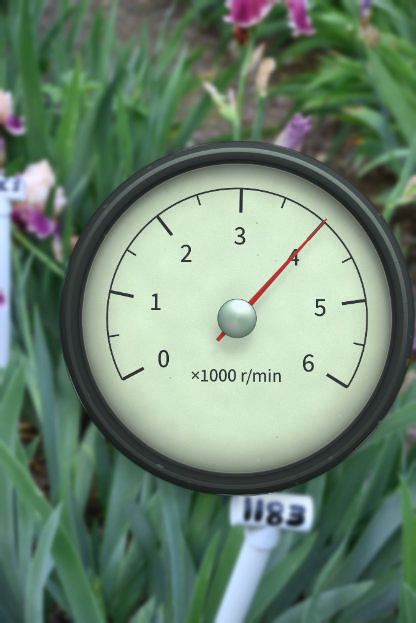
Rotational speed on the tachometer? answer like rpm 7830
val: rpm 4000
